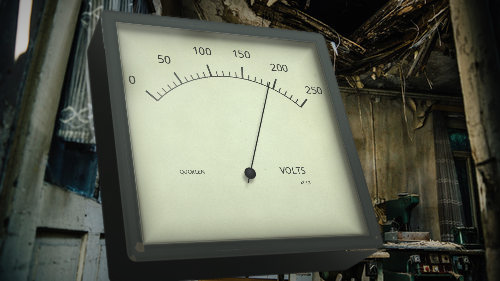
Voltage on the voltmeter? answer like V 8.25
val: V 190
